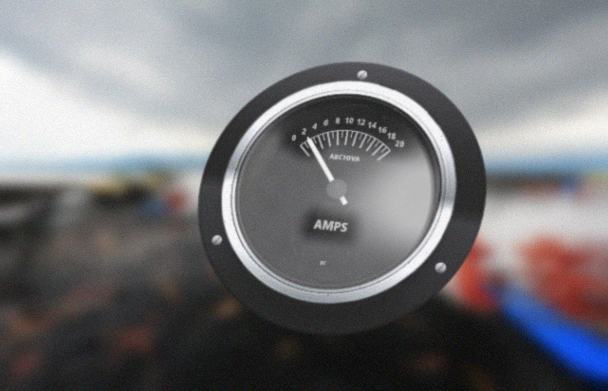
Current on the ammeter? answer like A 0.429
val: A 2
